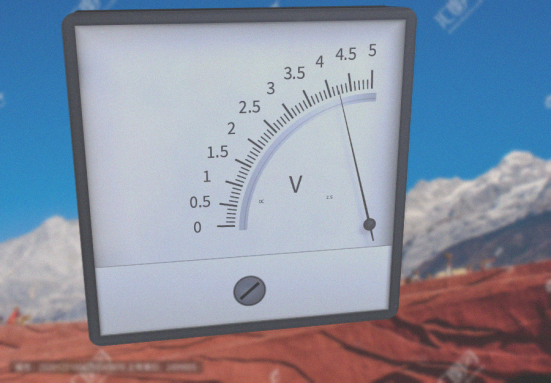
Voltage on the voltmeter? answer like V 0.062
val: V 4.2
